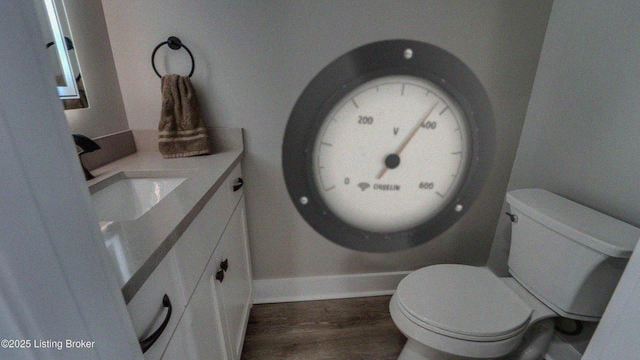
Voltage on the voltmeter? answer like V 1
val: V 375
